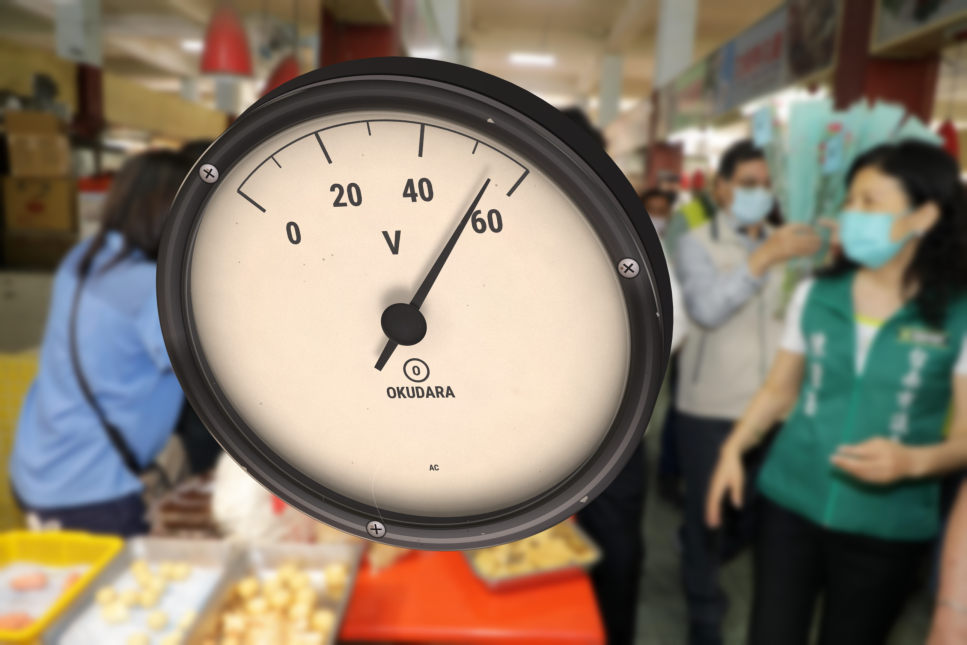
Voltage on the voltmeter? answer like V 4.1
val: V 55
